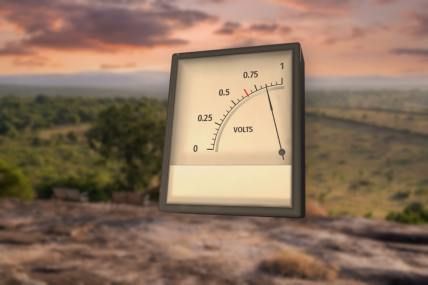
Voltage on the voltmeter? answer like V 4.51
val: V 0.85
